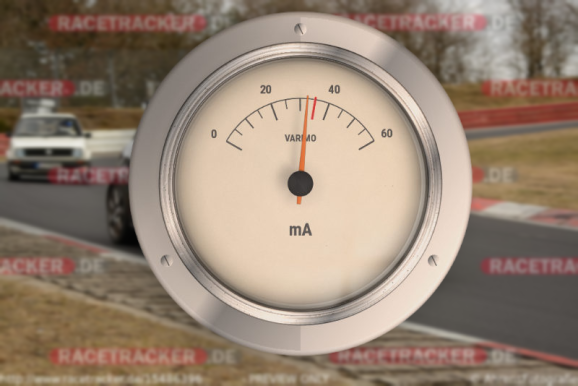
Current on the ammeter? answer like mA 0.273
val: mA 32.5
